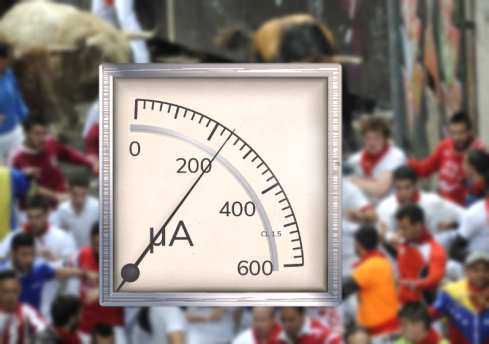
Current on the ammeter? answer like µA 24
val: µA 240
